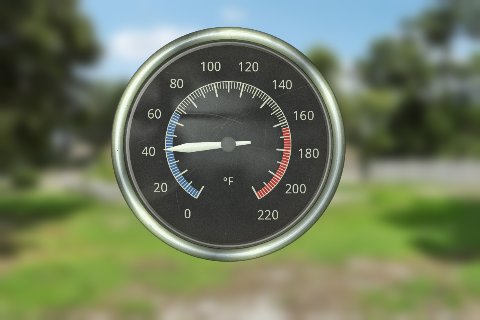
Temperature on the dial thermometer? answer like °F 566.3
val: °F 40
